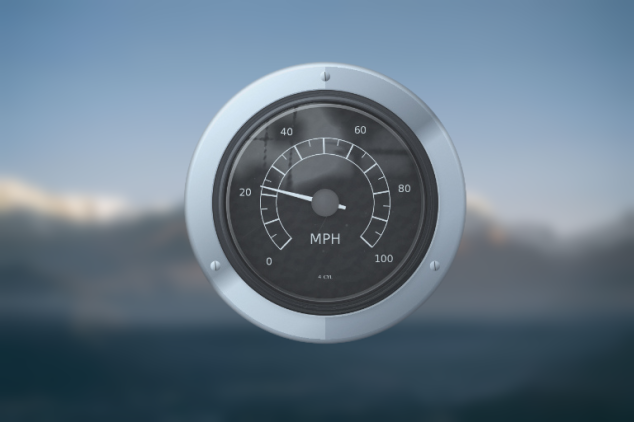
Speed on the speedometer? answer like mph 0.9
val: mph 22.5
